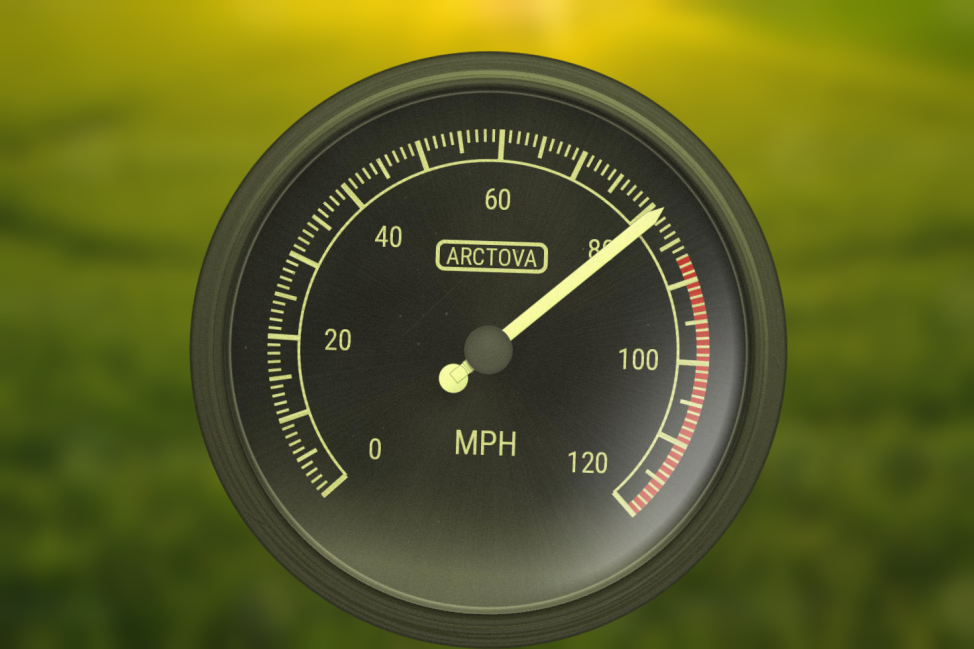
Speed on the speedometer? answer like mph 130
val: mph 81
